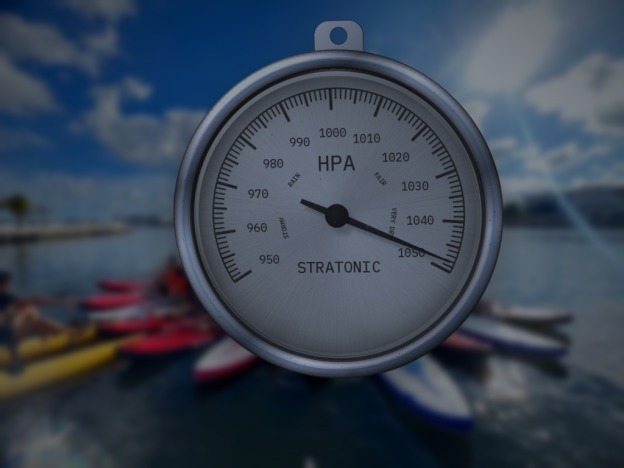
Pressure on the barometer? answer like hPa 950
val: hPa 1048
